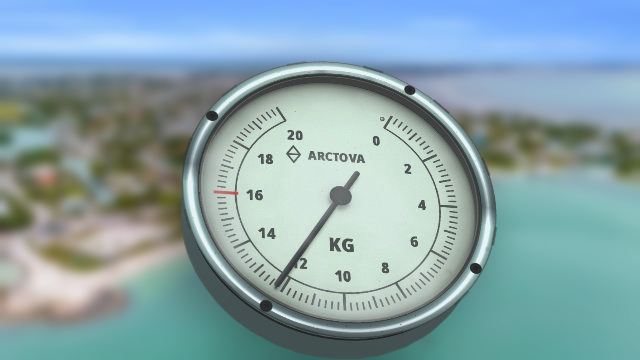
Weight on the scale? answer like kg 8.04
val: kg 12.2
